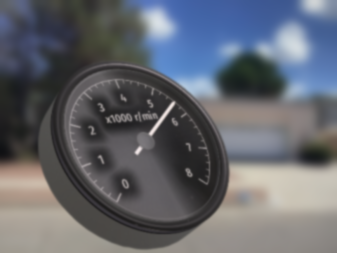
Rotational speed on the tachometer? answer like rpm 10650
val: rpm 5600
